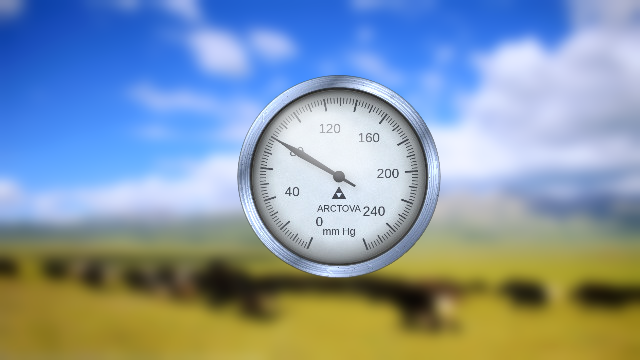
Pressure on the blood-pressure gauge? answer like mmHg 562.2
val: mmHg 80
